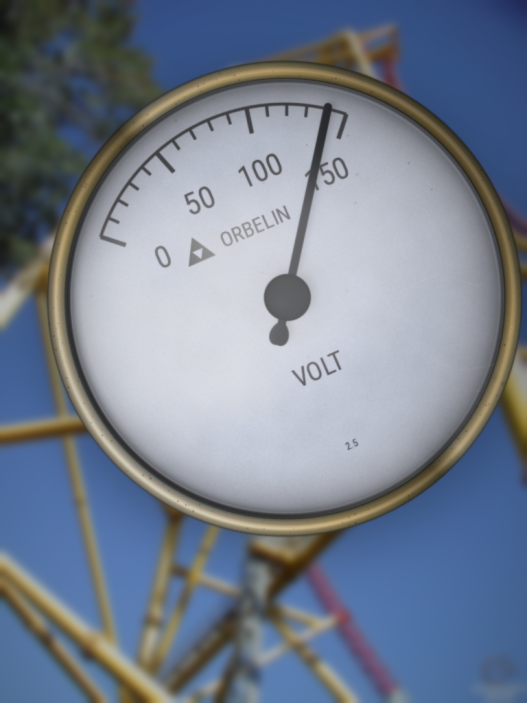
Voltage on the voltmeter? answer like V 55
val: V 140
